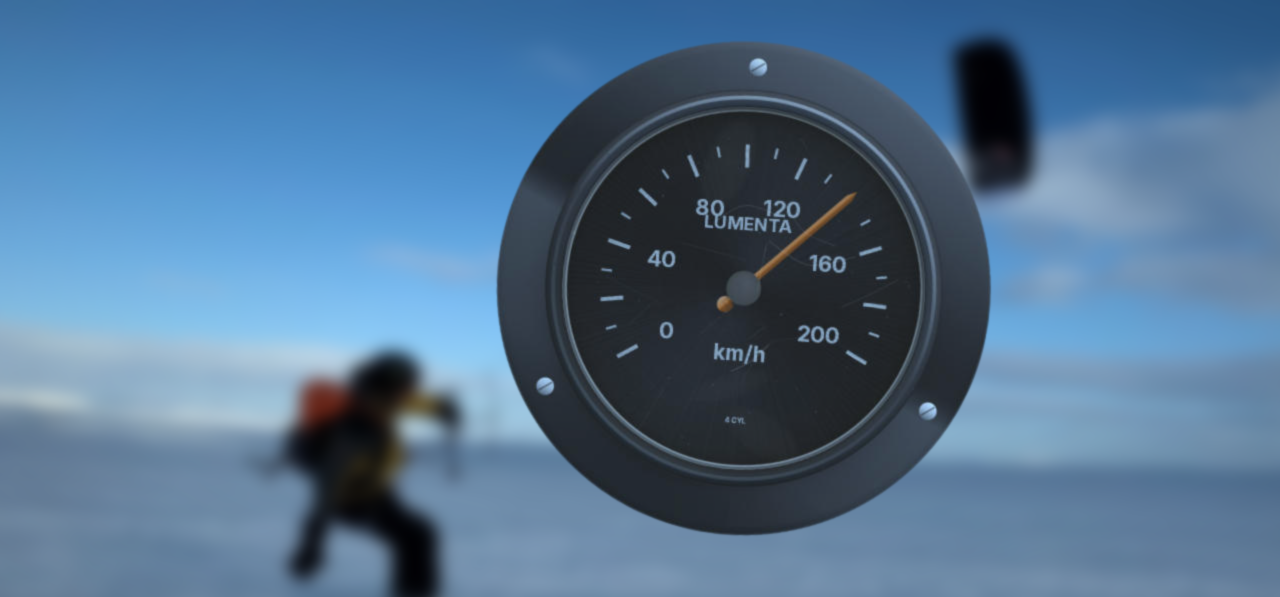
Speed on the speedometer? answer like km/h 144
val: km/h 140
